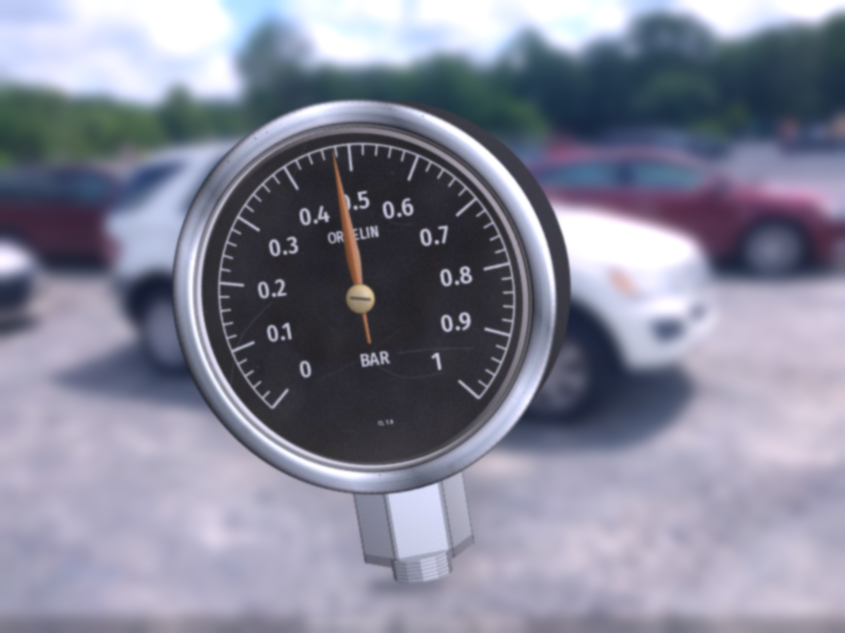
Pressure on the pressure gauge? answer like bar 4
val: bar 0.48
